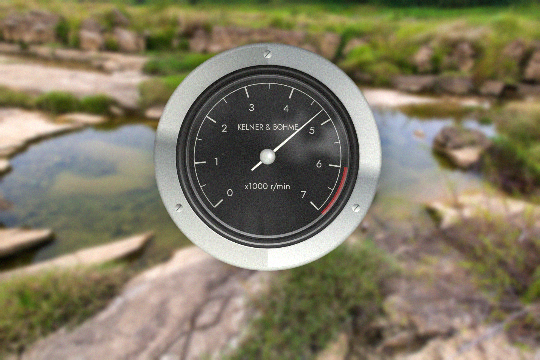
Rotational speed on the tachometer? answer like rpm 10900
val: rpm 4750
